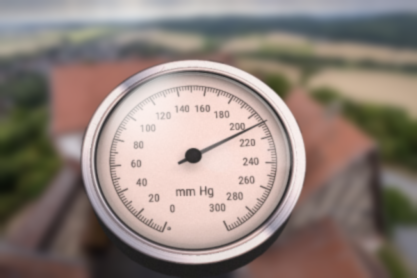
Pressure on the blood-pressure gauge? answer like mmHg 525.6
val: mmHg 210
